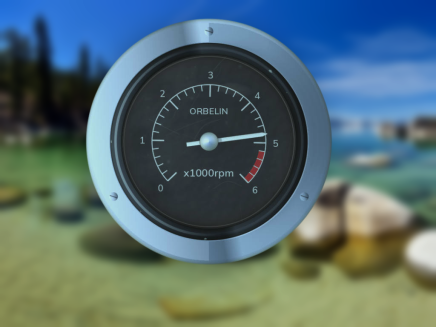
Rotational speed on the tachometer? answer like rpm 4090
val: rpm 4800
